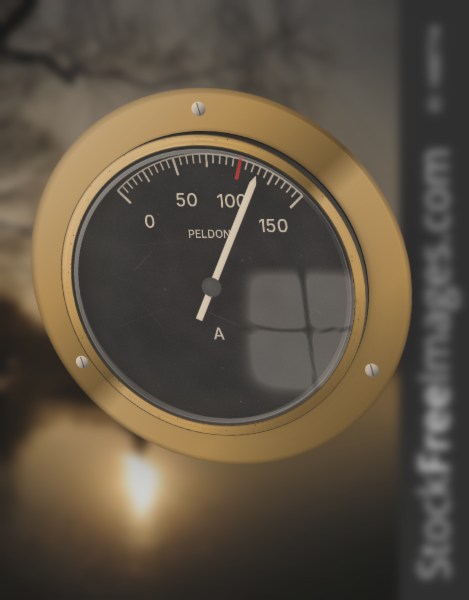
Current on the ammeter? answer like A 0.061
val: A 115
